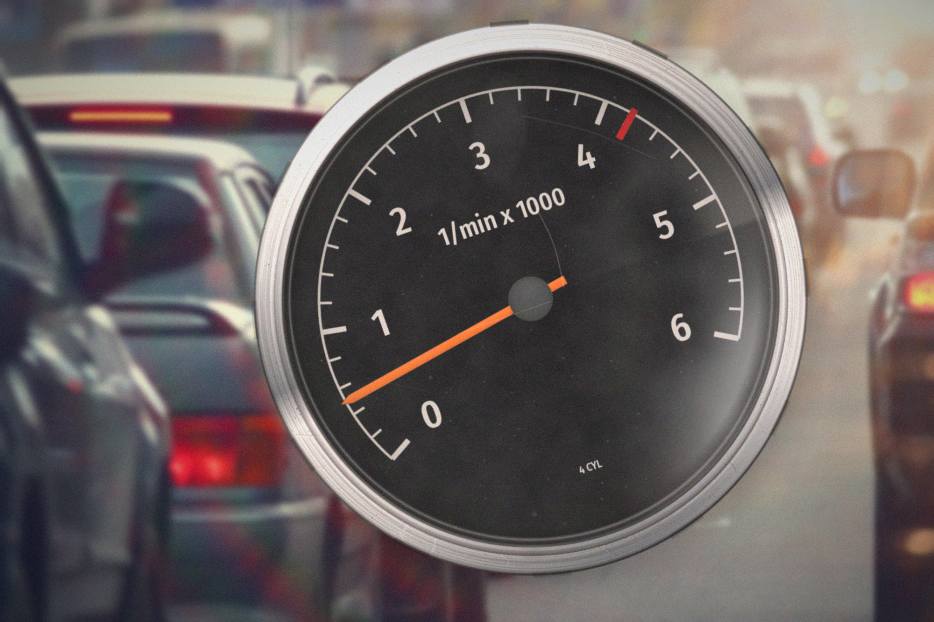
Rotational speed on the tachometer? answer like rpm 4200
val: rpm 500
